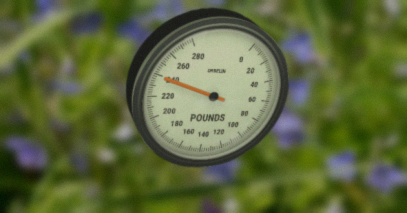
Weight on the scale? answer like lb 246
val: lb 240
